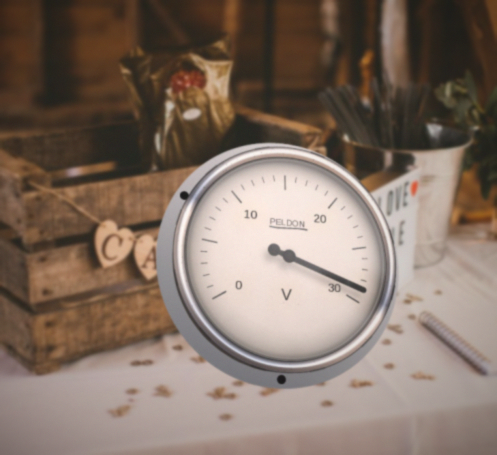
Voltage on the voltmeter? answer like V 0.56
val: V 29
